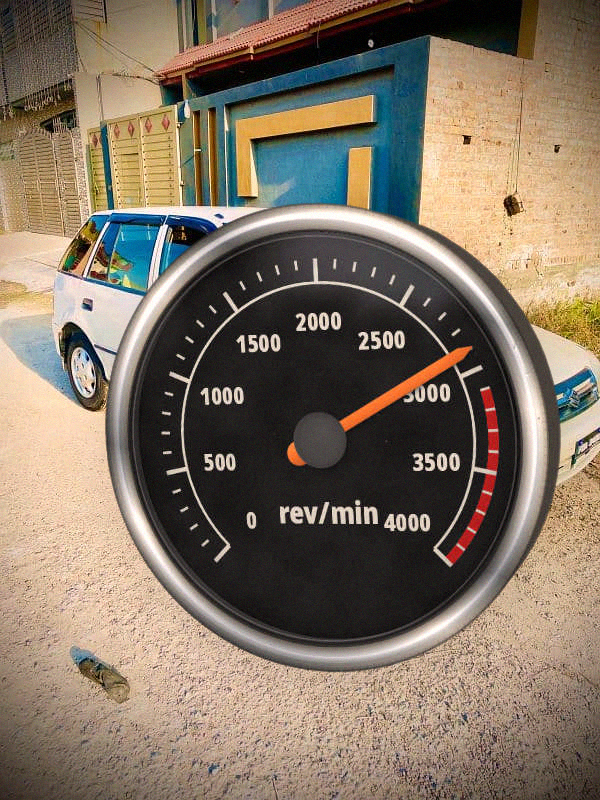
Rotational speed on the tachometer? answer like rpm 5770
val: rpm 2900
